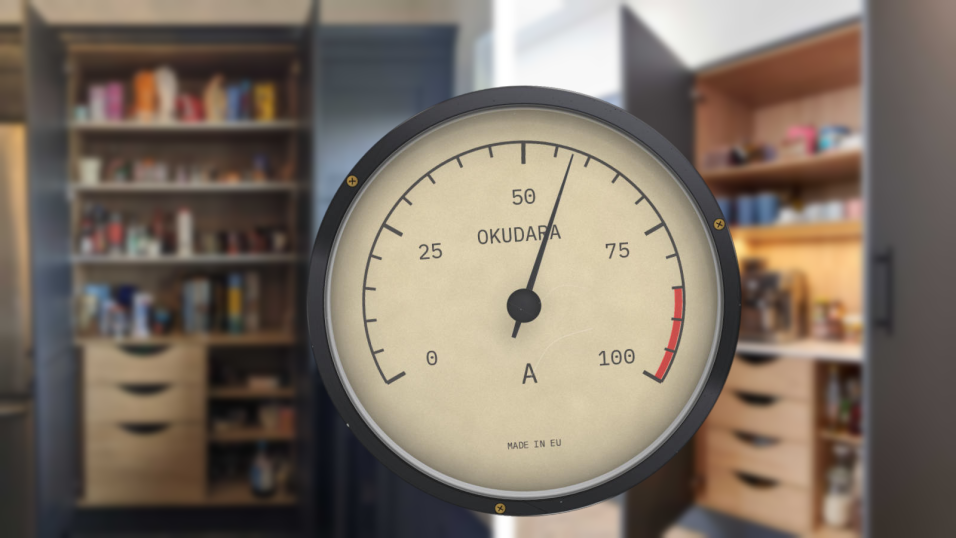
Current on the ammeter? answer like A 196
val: A 57.5
